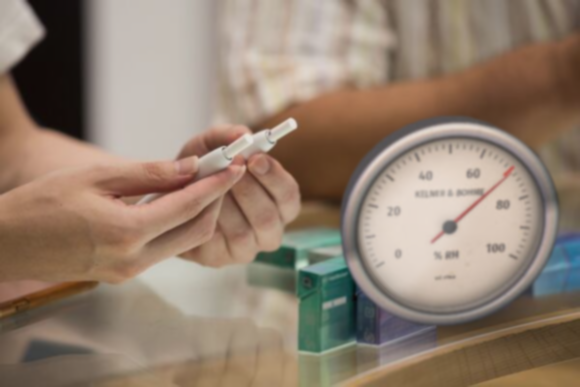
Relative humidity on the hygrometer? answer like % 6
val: % 70
